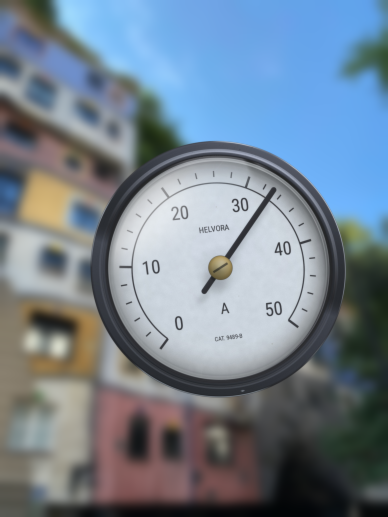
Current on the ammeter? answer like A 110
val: A 33
